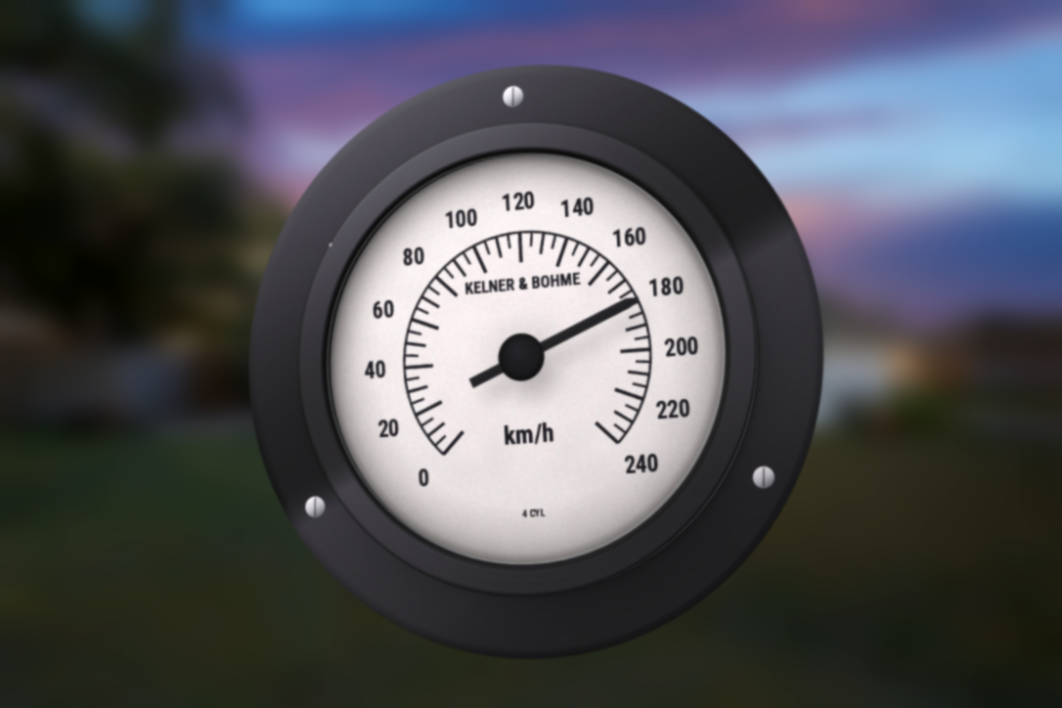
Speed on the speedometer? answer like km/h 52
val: km/h 180
